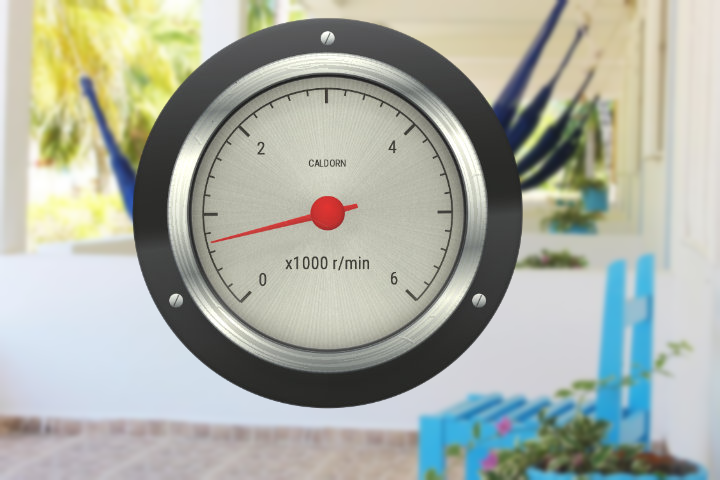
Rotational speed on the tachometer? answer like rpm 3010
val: rpm 700
